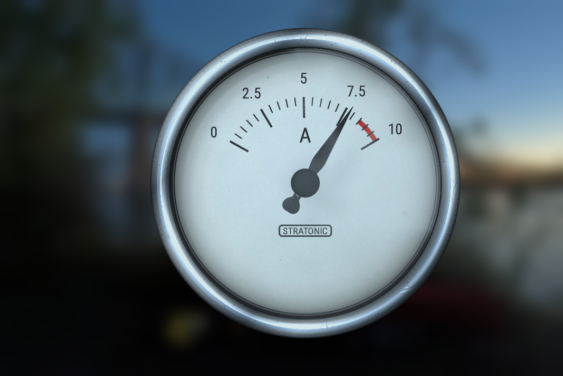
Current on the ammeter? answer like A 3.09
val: A 7.75
